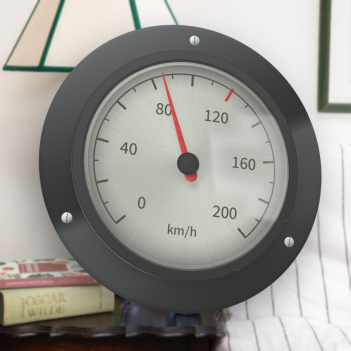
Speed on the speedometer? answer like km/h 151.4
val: km/h 85
